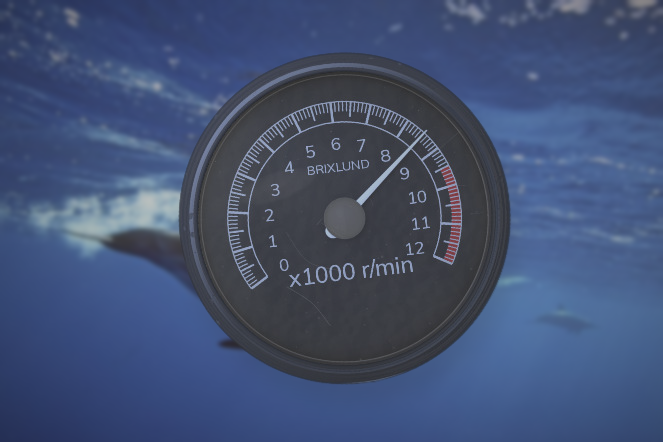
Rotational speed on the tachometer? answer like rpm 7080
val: rpm 8500
